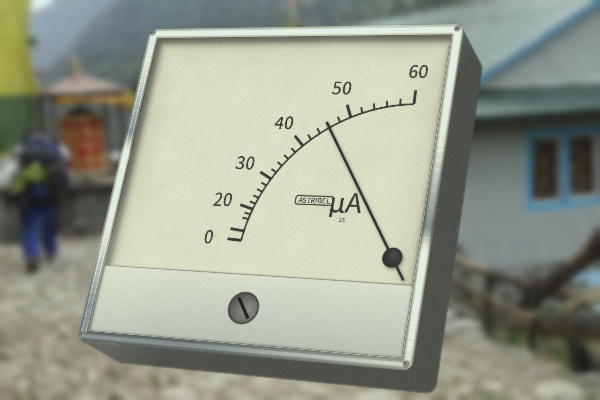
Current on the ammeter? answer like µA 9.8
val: µA 46
